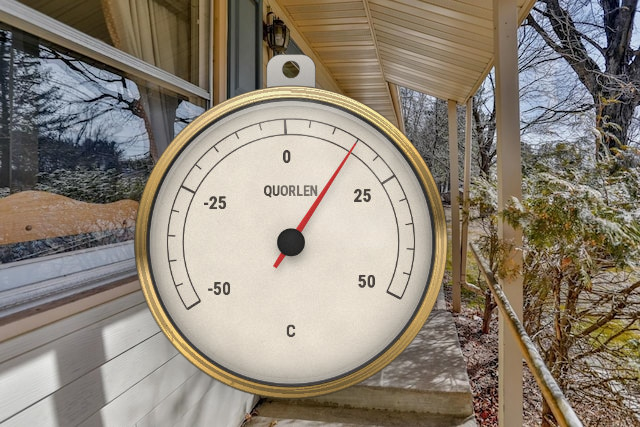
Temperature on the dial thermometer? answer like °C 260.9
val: °C 15
